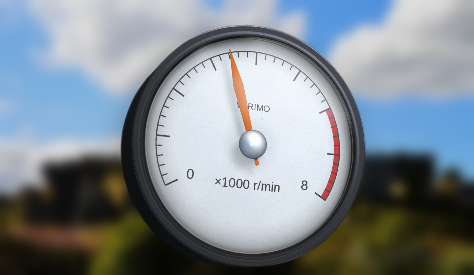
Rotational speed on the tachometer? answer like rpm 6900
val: rpm 3400
